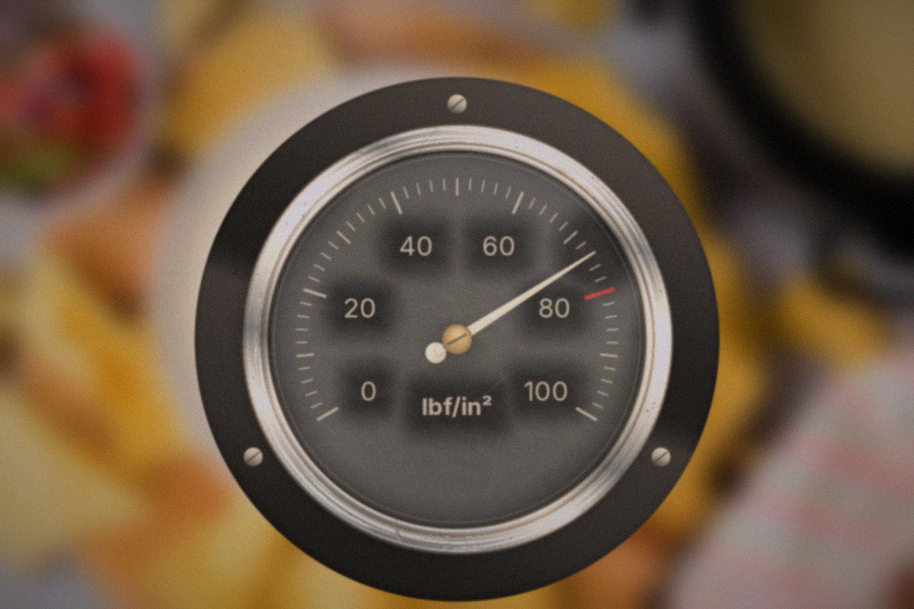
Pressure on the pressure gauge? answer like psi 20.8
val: psi 74
